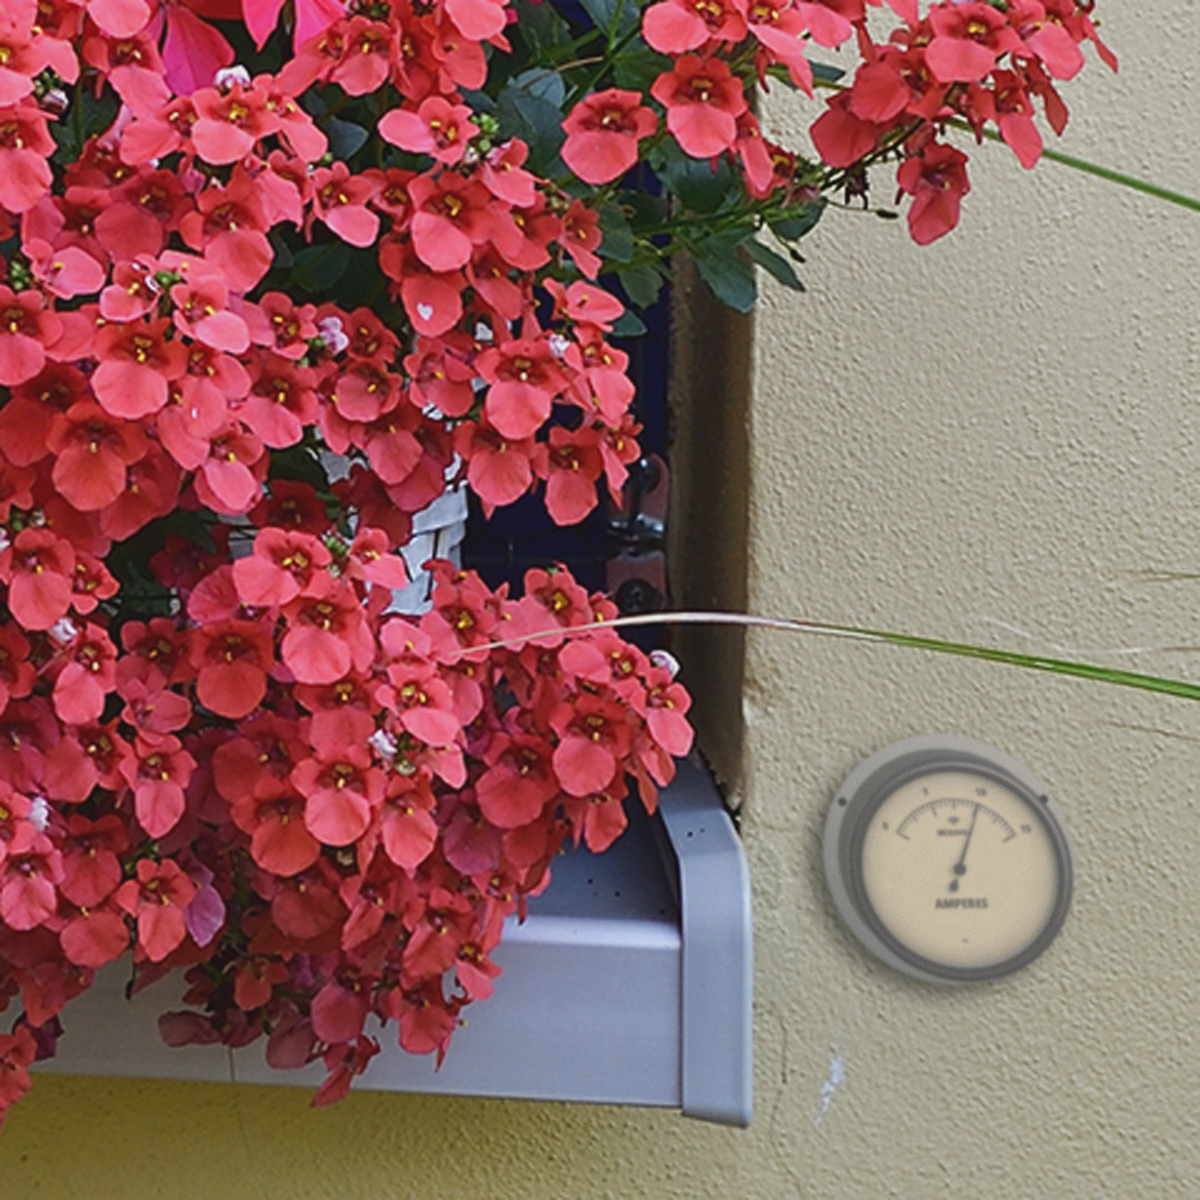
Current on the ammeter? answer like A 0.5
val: A 10
